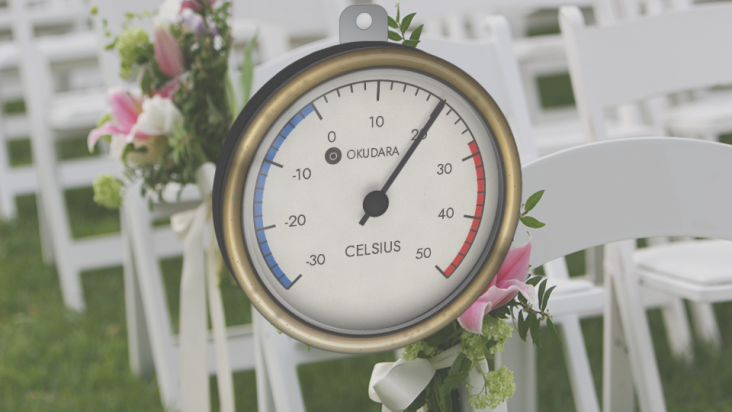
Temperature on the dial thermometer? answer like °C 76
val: °C 20
